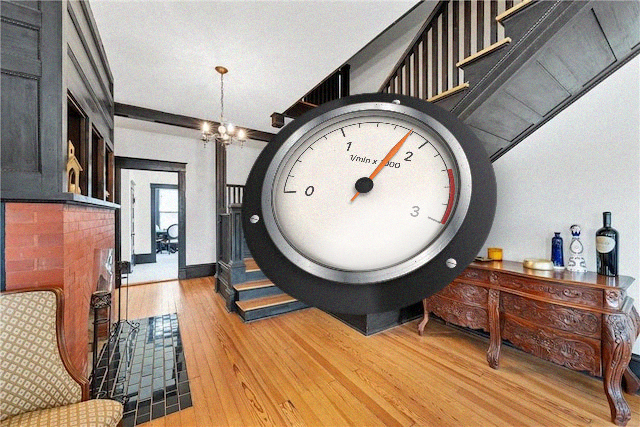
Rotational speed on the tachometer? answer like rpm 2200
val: rpm 1800
